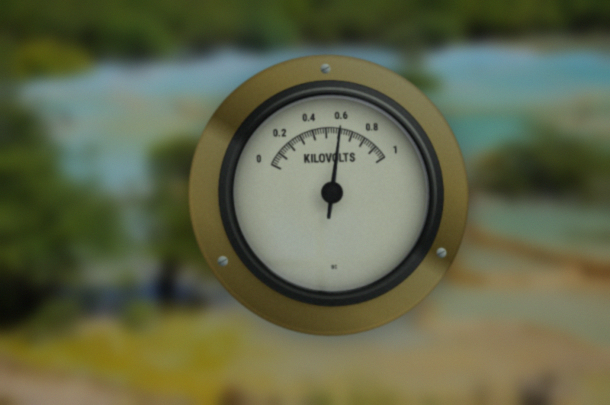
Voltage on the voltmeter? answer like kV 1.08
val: kV 0.6
